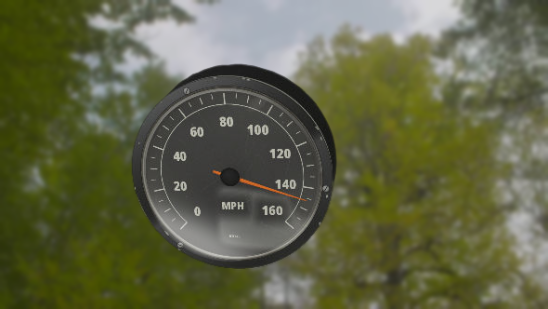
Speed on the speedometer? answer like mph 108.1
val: mph 145
